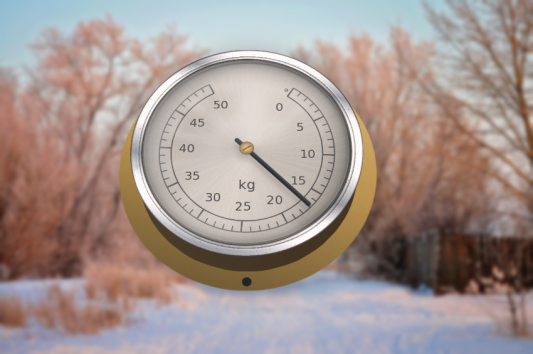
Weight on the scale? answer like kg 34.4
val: kg 17
